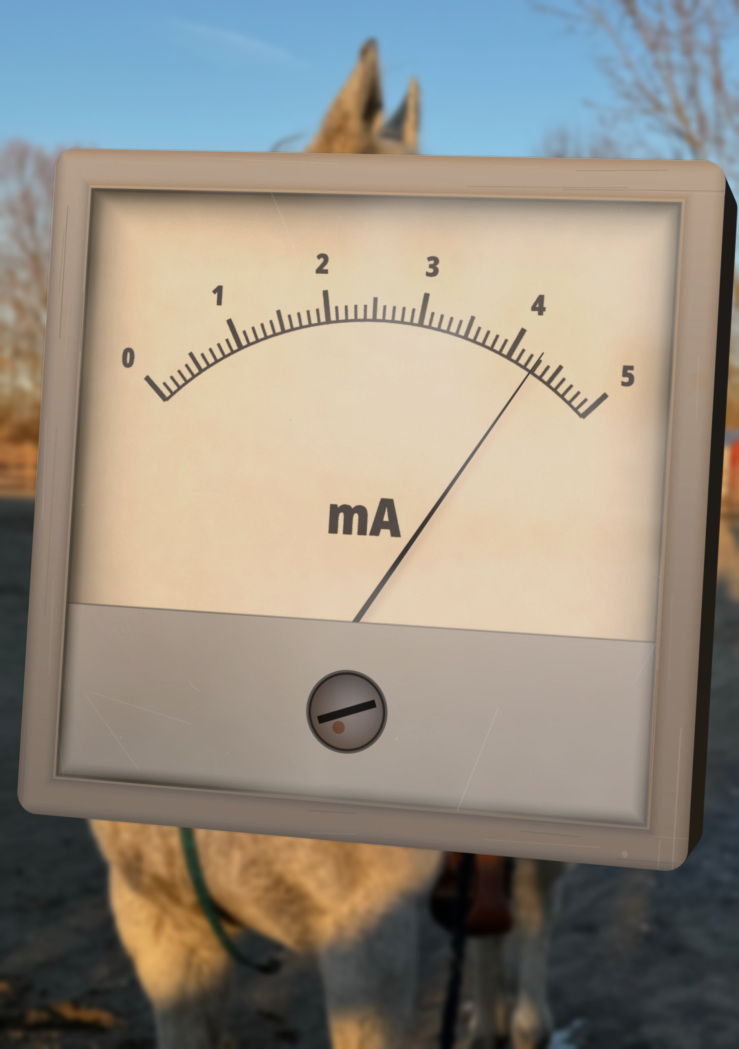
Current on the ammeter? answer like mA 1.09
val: mA 4.3
